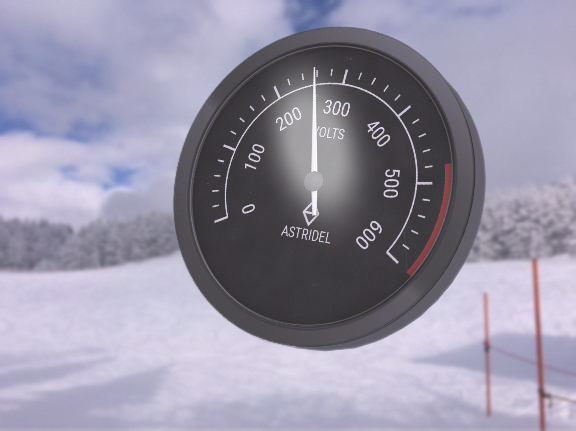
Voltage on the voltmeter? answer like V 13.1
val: V 260
